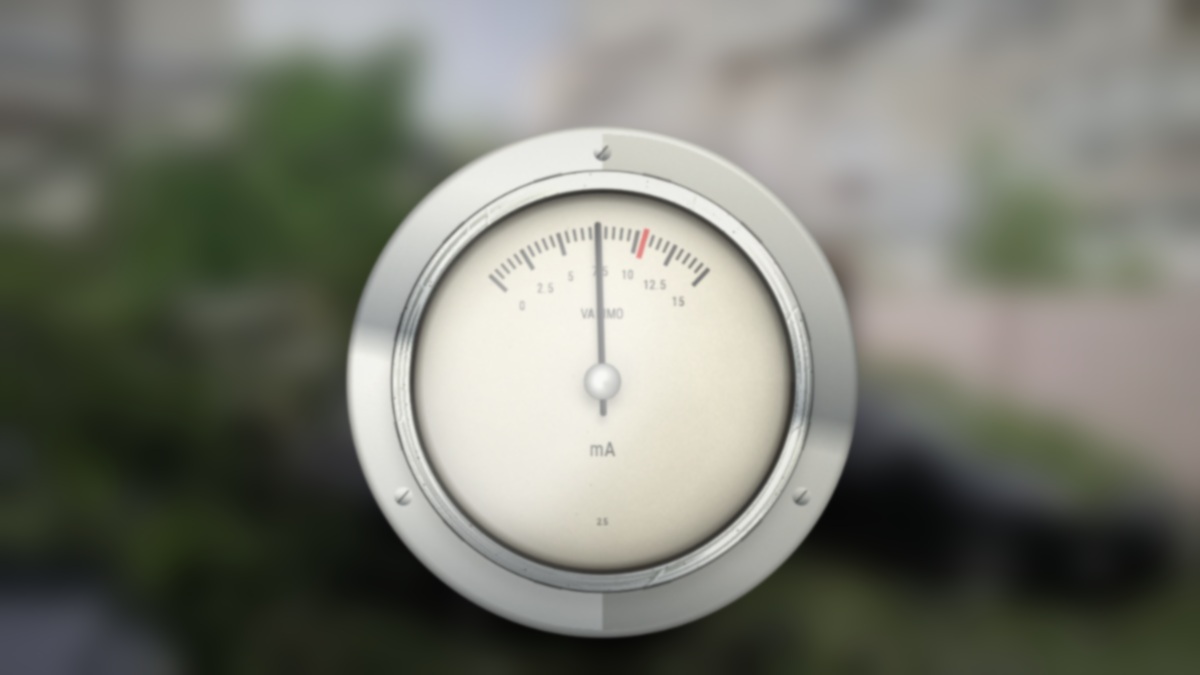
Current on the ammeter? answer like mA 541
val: mA 7.5
